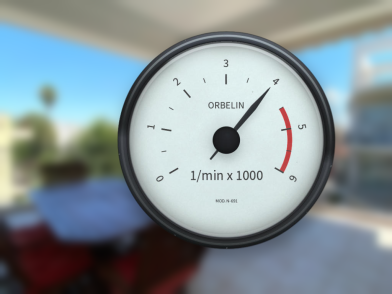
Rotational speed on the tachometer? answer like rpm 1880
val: rpm 4000
